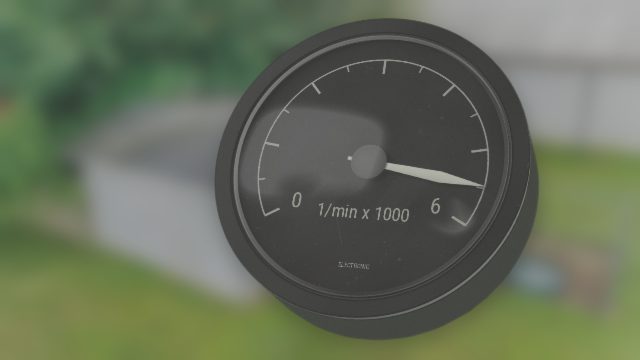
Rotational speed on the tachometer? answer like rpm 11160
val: rpm 5500
